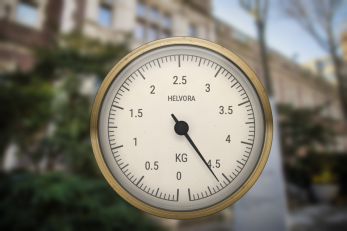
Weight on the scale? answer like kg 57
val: kg 4.6
